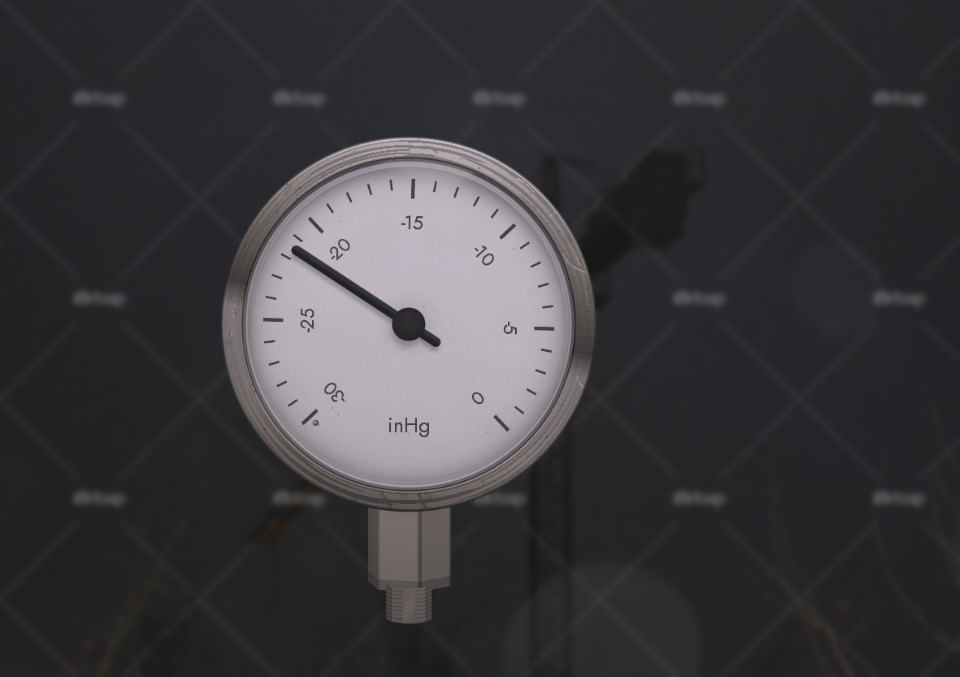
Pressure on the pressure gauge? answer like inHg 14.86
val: inHg -21.5
